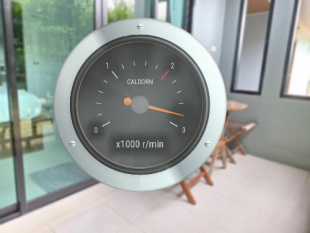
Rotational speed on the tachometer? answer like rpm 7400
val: rpm 2800
